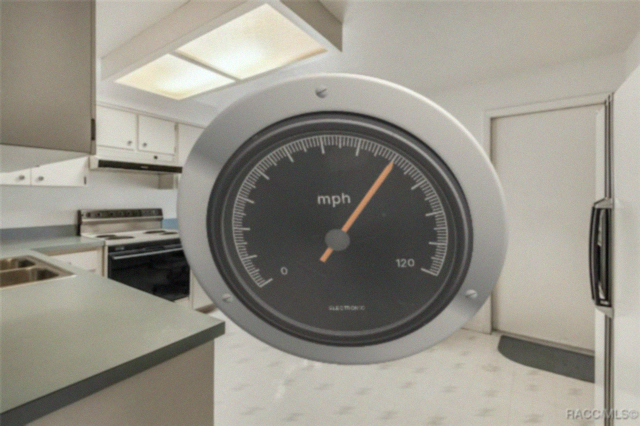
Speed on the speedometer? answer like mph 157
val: mph 80
